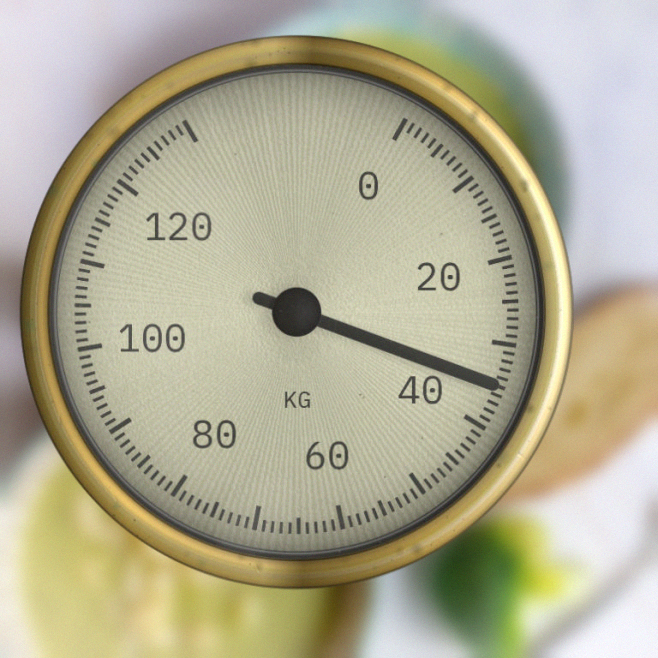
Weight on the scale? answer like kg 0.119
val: kg 35
